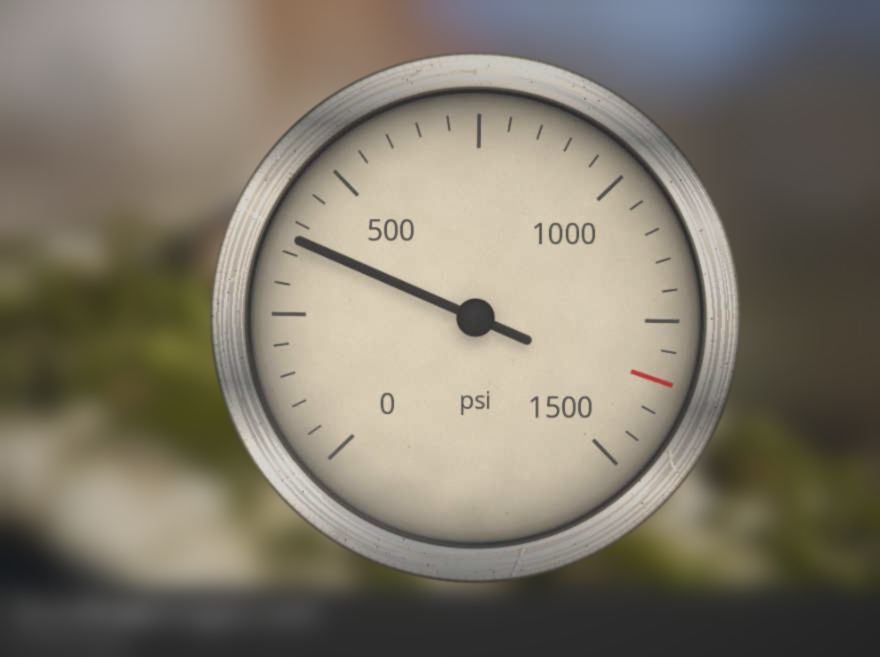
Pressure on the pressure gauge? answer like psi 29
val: psi 375
